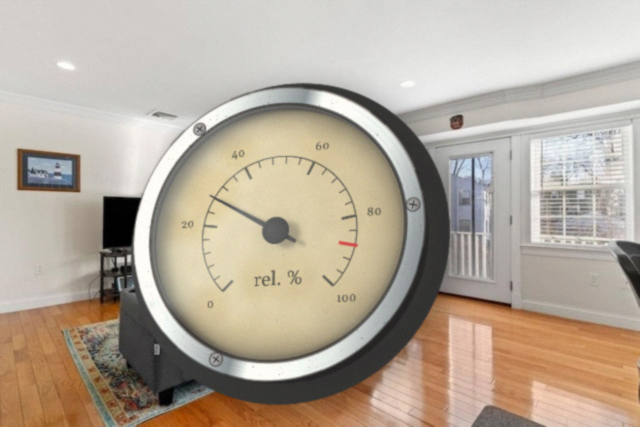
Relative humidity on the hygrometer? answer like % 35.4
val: % 28
